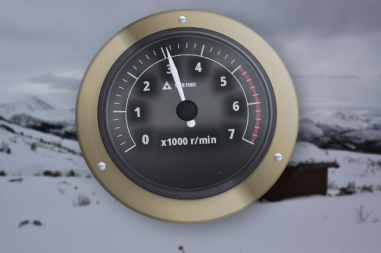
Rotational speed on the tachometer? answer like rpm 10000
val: rpm 3100
